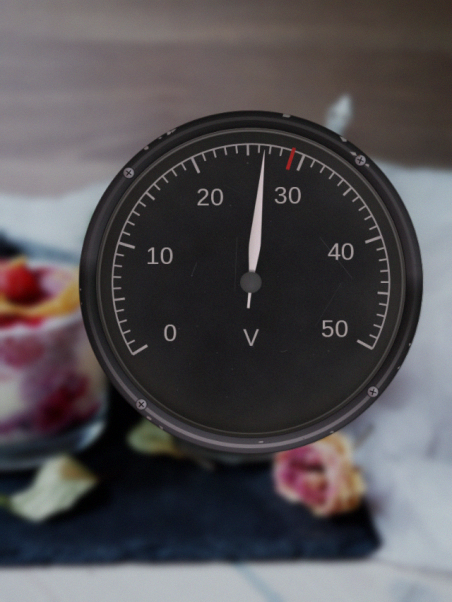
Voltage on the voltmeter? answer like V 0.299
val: V 26.5
